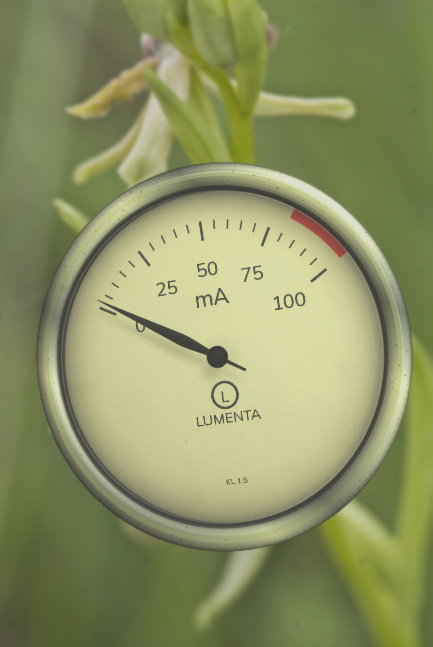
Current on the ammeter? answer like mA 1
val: mA 2.5
